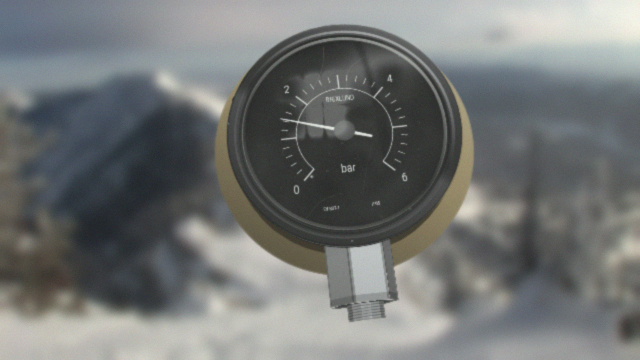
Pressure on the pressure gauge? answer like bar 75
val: bar 1.4
